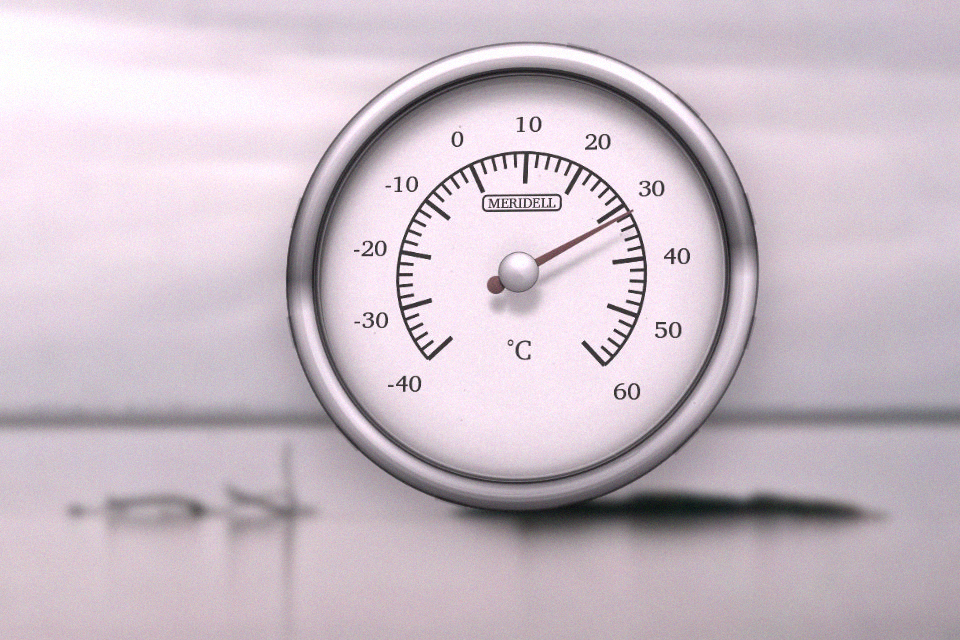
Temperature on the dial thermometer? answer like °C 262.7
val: °C 32
